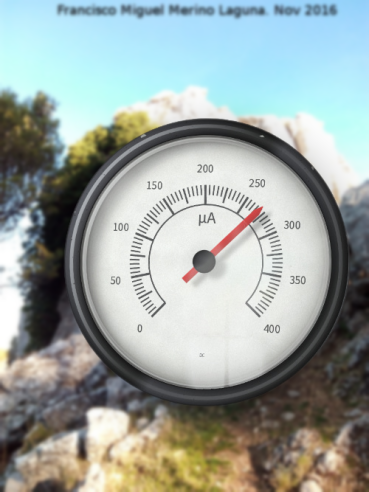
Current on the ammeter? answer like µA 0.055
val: µA 270
